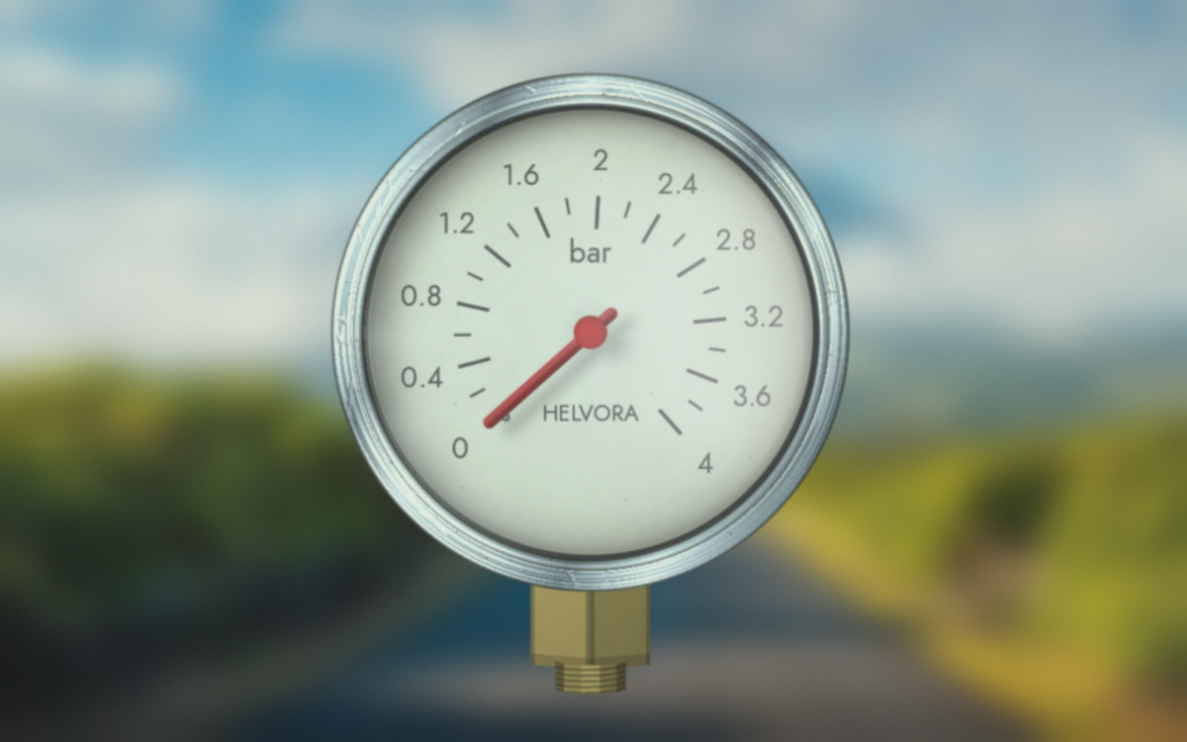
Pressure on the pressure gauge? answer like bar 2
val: bar 0
